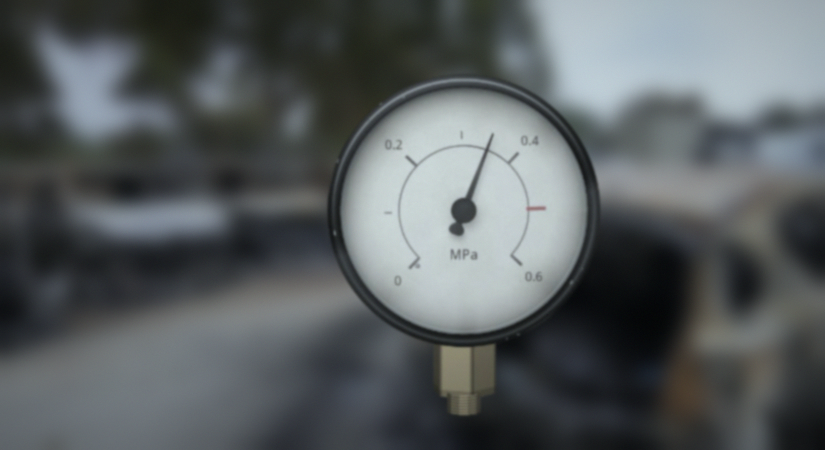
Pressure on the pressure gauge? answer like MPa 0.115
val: MPa 0.35
